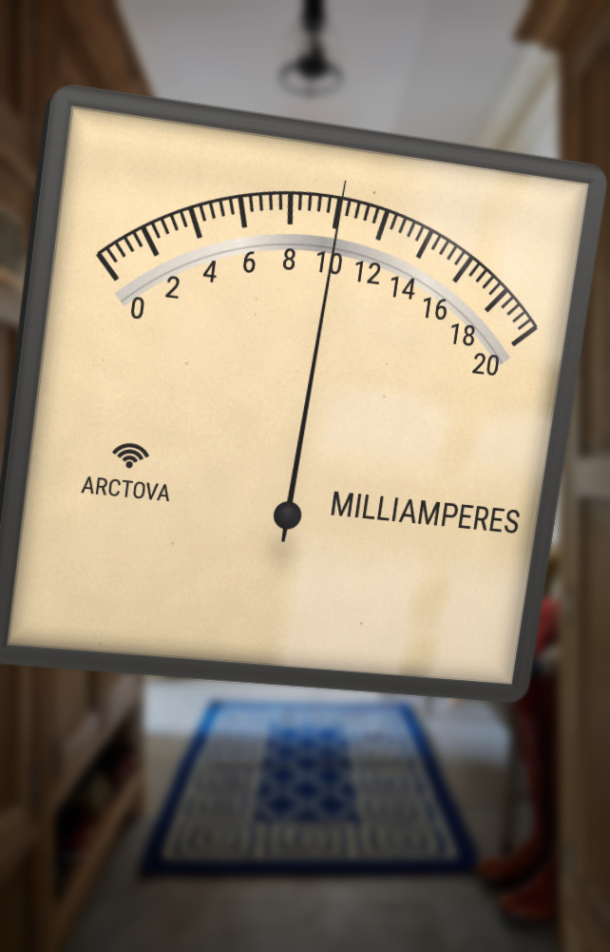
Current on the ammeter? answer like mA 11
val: mA 10
